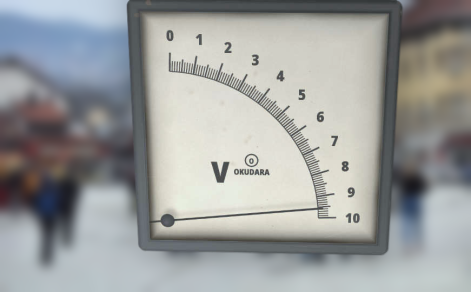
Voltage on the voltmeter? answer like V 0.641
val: V 9.5
